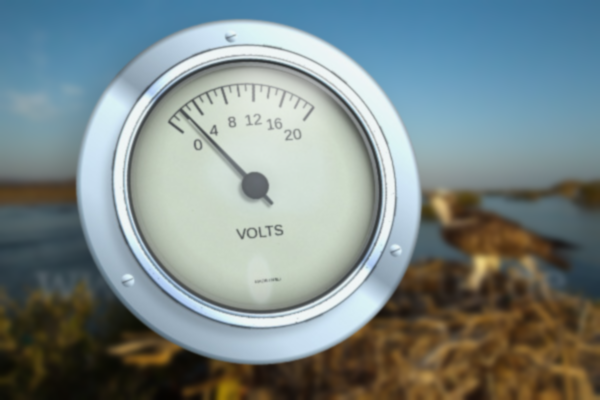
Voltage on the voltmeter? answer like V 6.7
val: V 2
